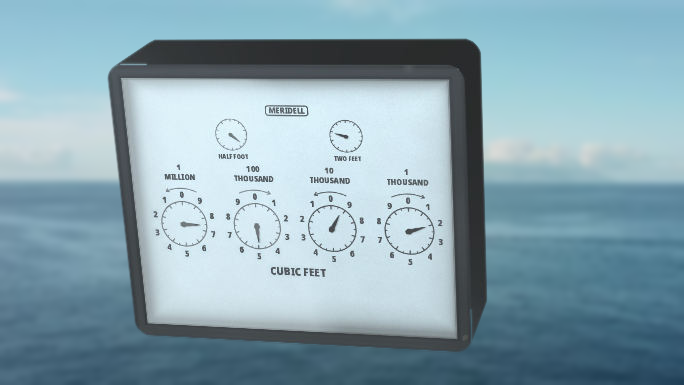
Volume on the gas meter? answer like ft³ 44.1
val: ft³ 749200
